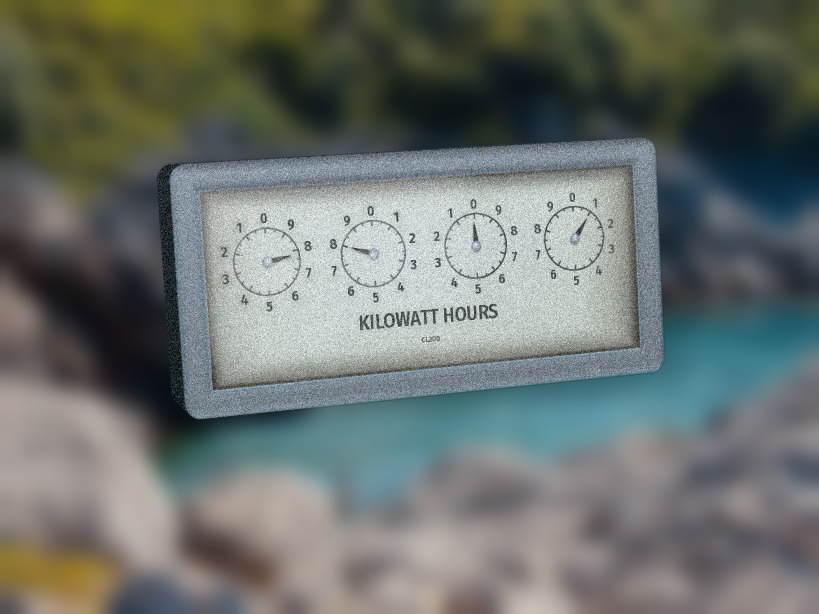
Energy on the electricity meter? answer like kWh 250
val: kWh 7801
